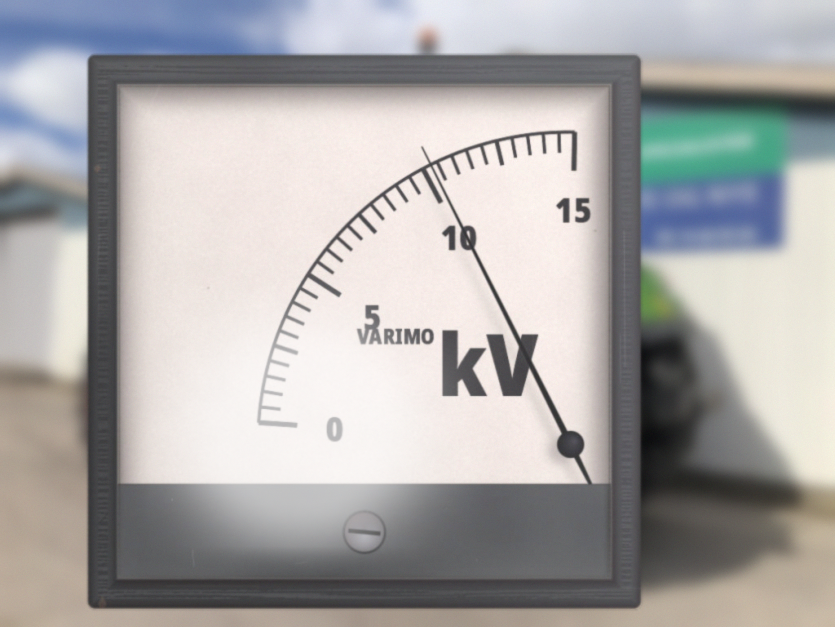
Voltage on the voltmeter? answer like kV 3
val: kV 10.25
